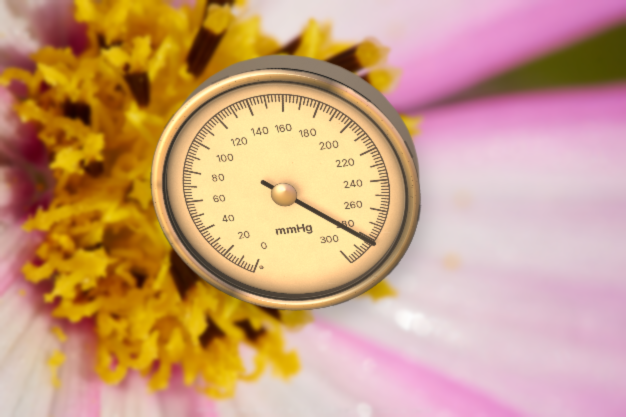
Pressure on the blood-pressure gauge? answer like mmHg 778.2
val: mmHg 280
